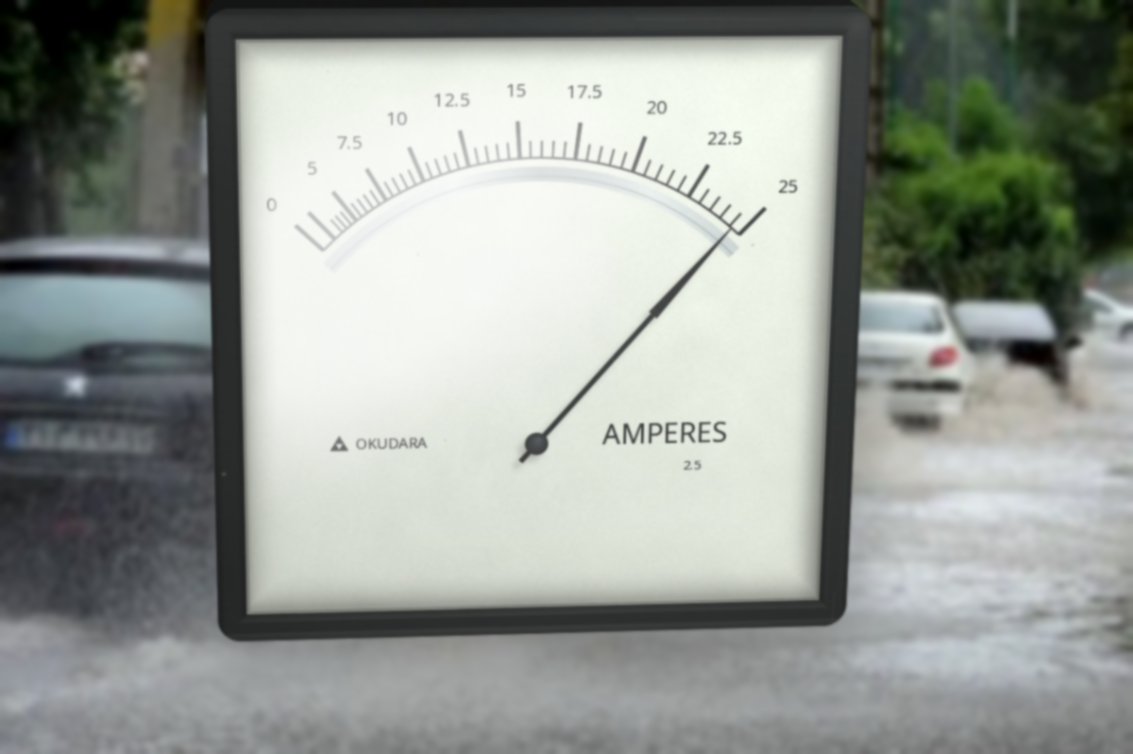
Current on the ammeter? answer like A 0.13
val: A 24.5
